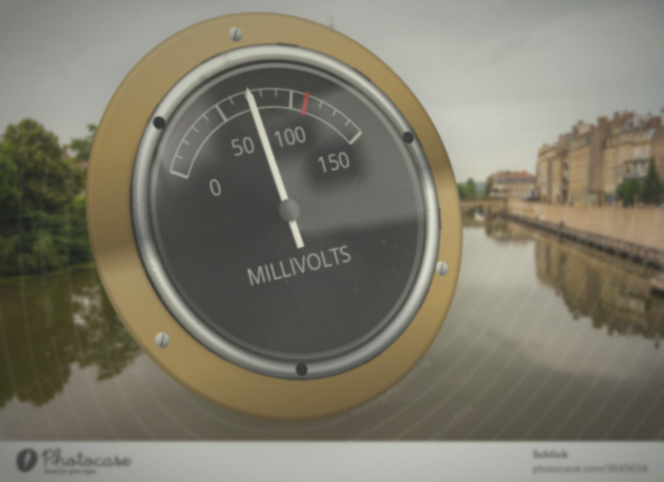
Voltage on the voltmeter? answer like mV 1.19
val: mV 70
